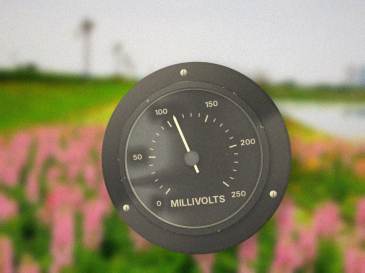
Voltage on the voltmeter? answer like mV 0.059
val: mV 110
